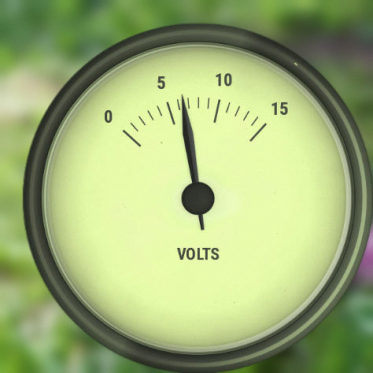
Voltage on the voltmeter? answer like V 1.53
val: V 6.5
